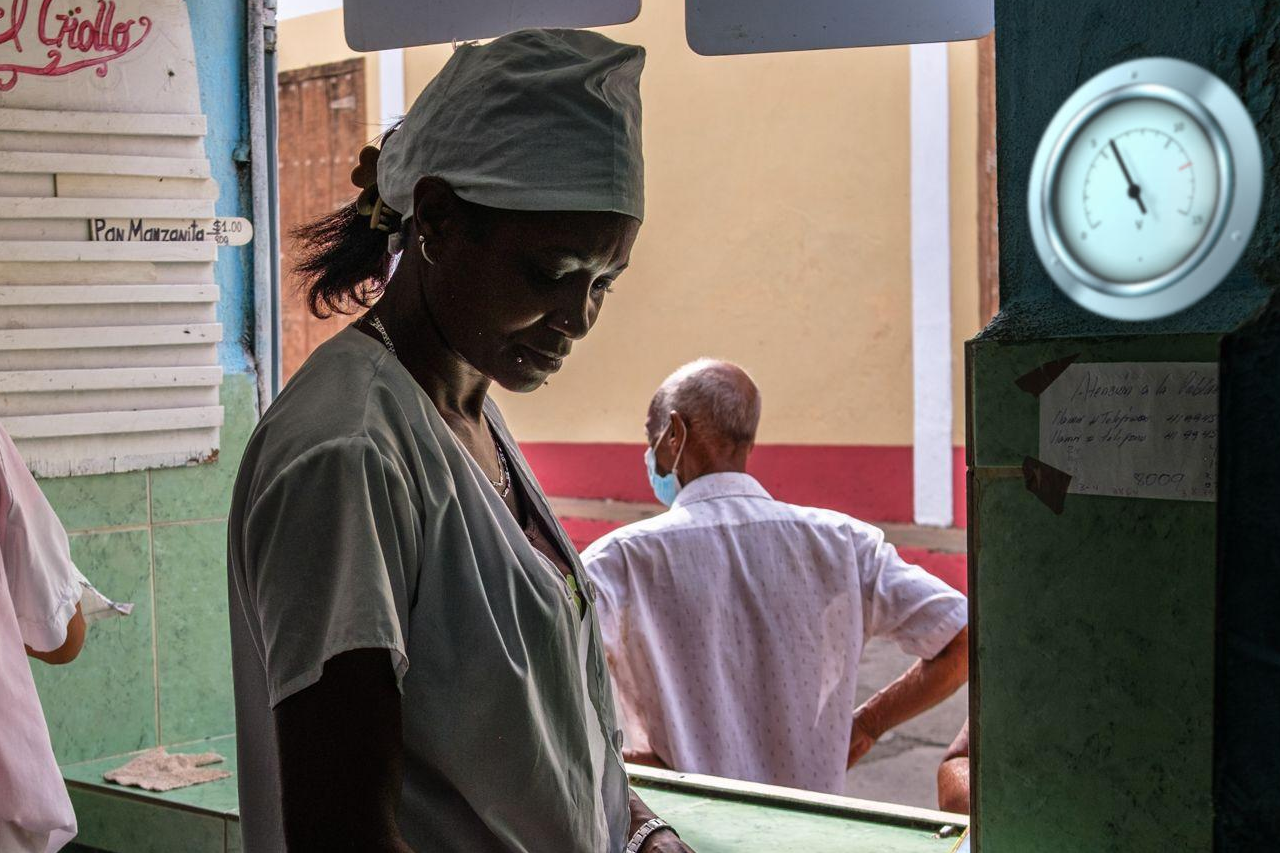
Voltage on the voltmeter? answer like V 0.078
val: V 6
